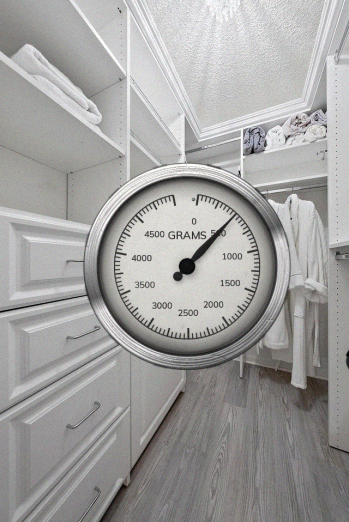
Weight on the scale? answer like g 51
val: g 500
